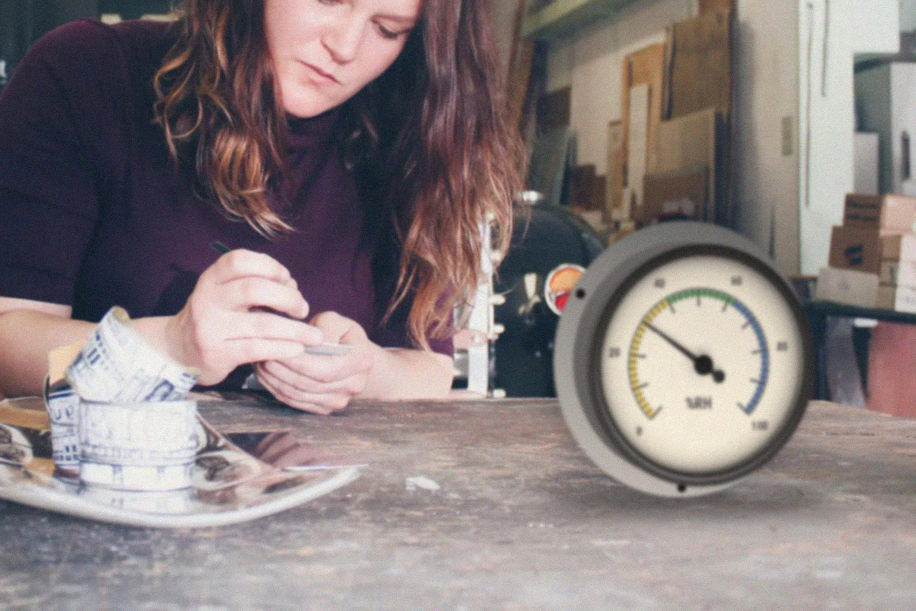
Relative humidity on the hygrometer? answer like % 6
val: % 30
